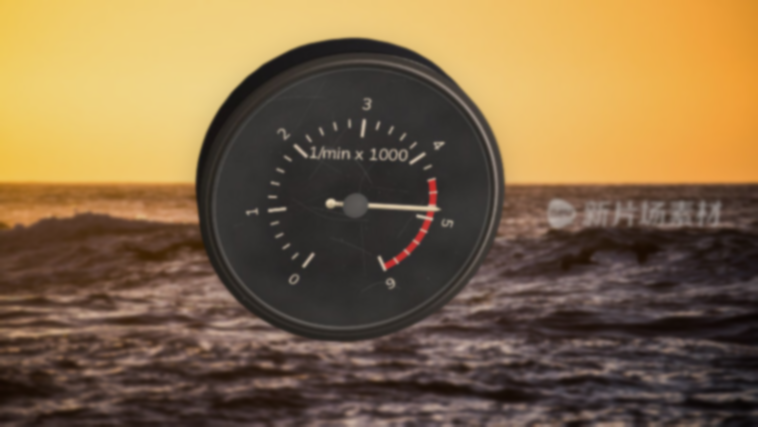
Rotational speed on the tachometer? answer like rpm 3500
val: rpm 4800
